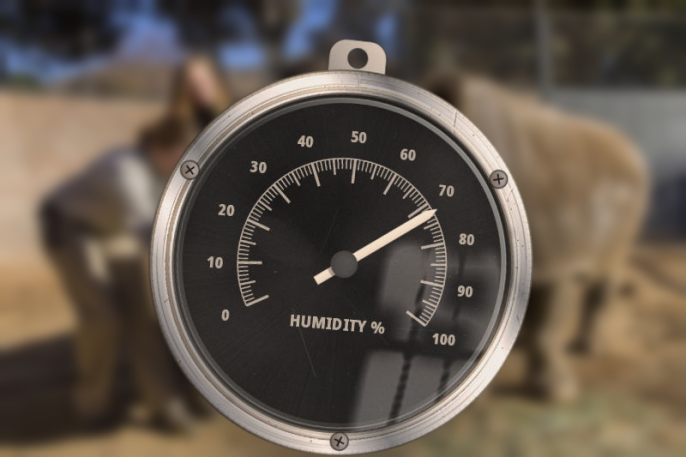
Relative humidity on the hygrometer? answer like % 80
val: % 72
